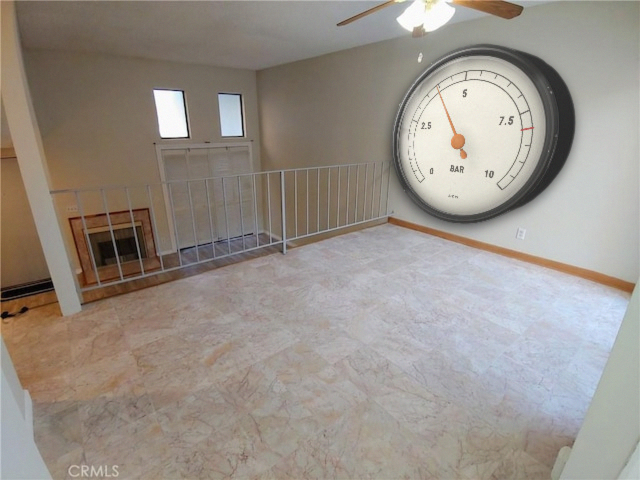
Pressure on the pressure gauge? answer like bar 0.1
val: bar 4
